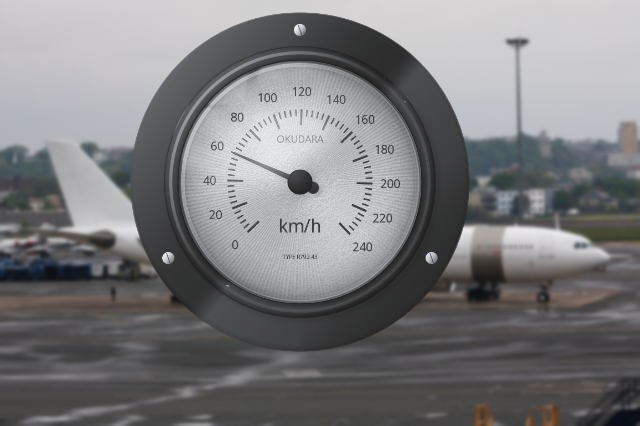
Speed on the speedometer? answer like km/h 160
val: km/h 60
